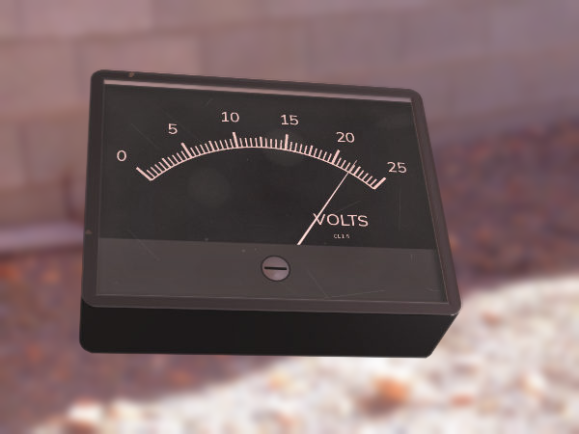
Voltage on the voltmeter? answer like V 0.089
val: V 22
